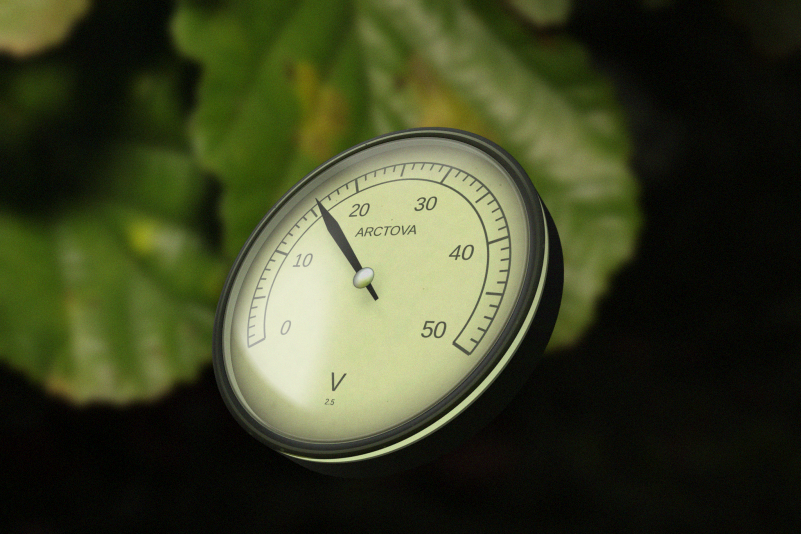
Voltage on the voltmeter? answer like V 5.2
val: V 16
